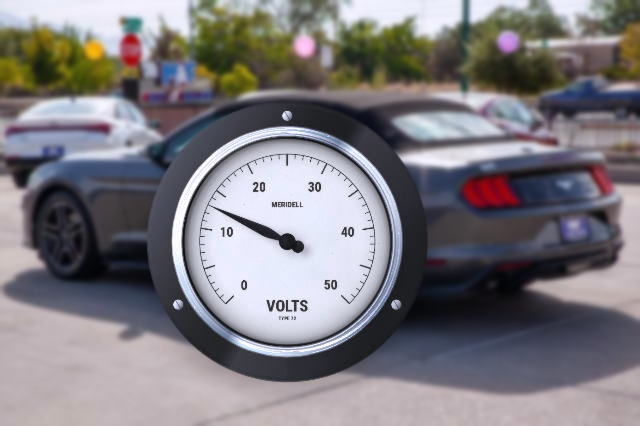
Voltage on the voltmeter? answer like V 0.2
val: V 13
